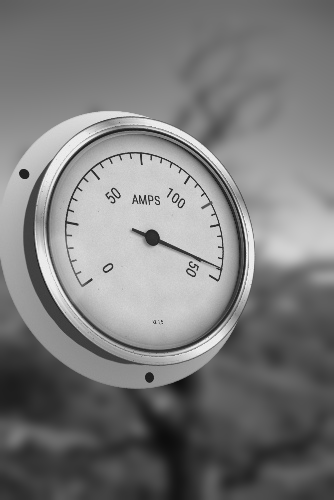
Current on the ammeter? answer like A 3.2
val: A 145
